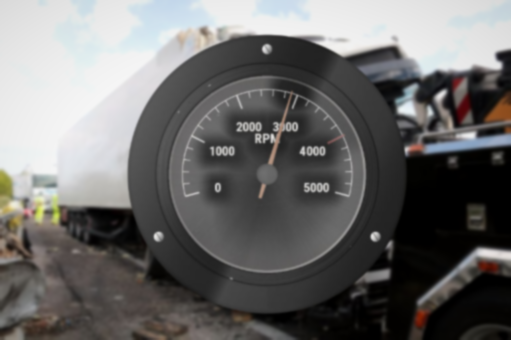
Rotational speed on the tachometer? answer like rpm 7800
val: rpm 2900
